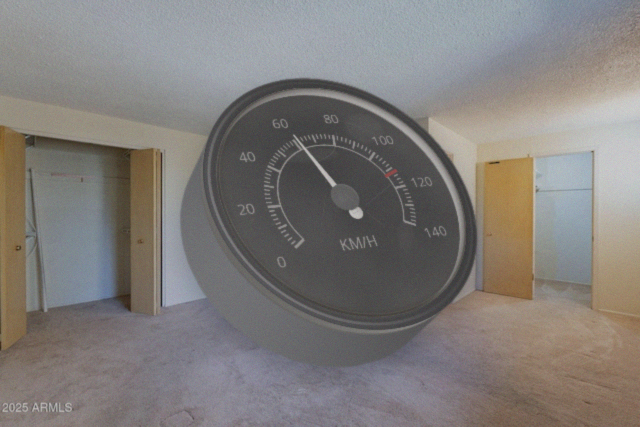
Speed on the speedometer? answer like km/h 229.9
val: km/h 60
